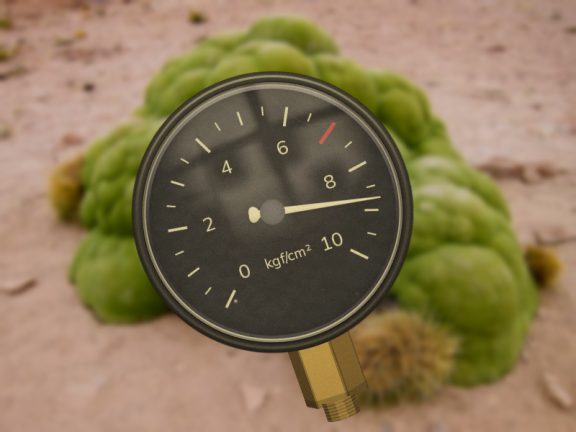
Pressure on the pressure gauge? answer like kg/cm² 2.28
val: kg/cm² 8.75
